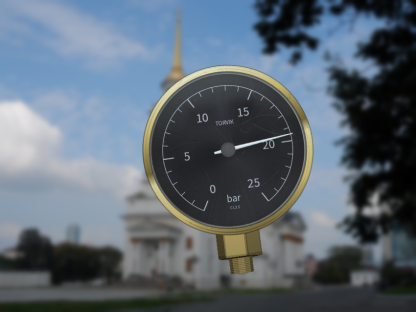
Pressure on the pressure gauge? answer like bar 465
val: bar 19.5
